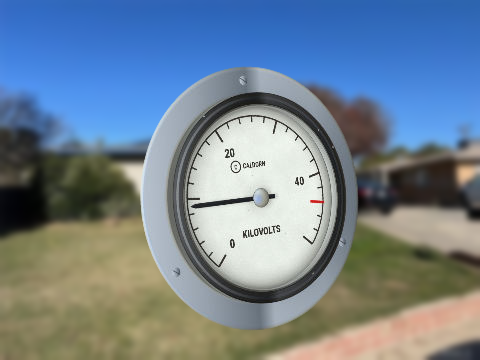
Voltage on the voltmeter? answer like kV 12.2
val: kV 9
